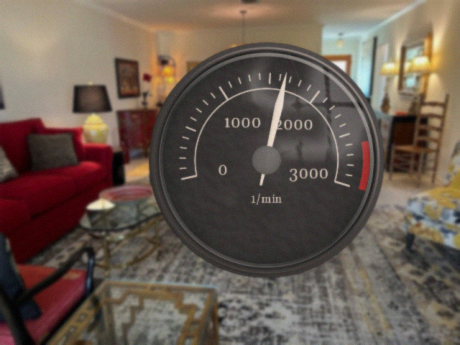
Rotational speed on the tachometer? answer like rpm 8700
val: rpm 1650
